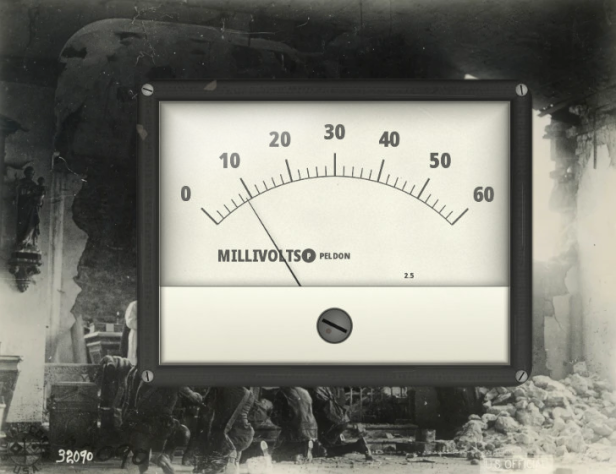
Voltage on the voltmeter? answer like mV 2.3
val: mV 9
